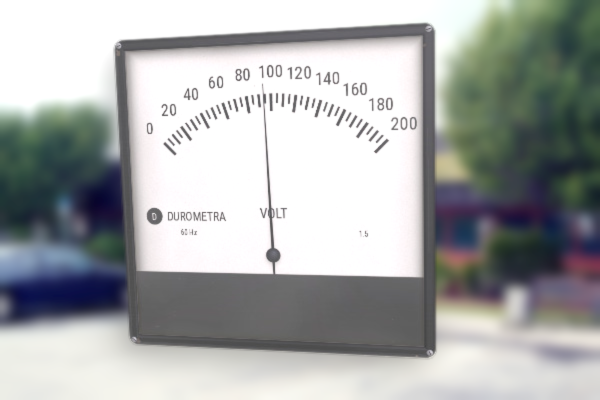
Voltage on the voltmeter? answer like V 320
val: V 95
